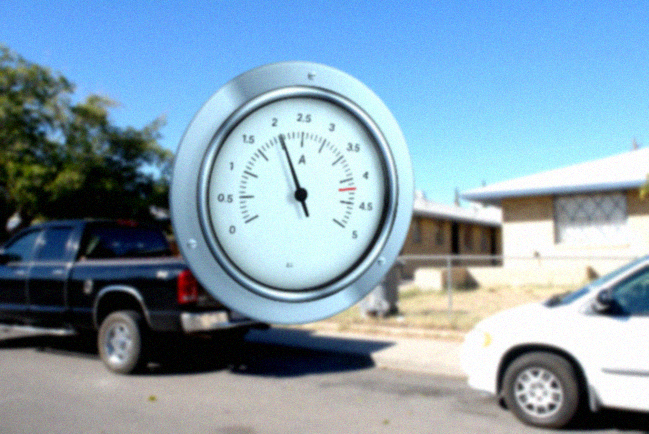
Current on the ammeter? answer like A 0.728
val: A 2
